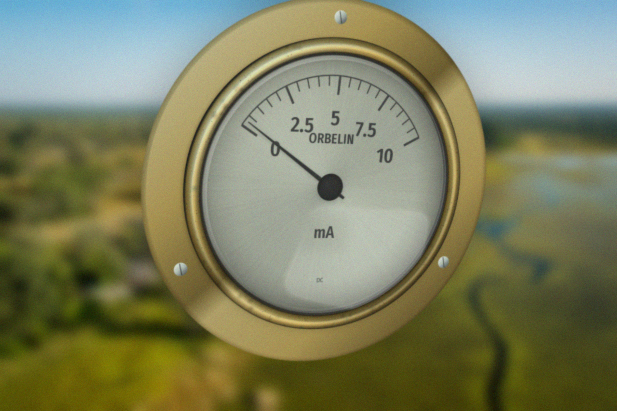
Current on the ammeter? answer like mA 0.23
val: mA 0.25
